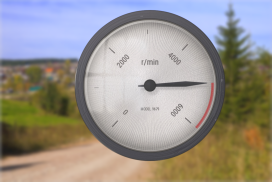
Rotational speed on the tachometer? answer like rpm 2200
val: rpm 5000
